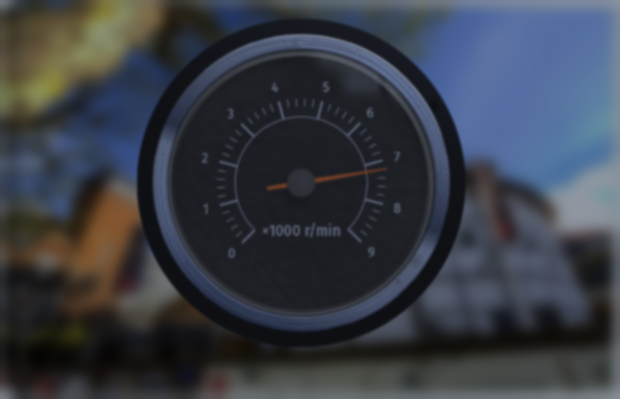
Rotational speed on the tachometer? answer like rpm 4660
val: rpm 7200
